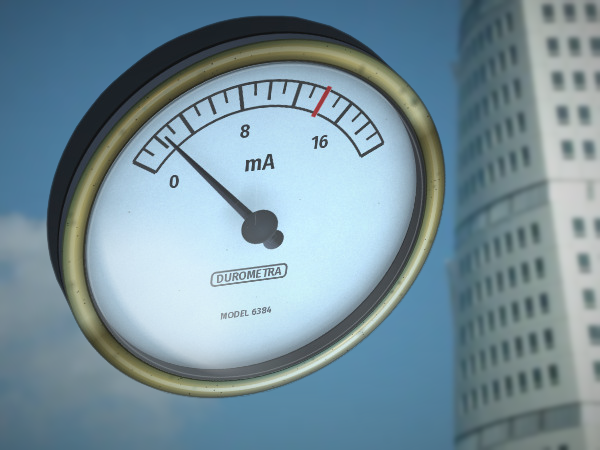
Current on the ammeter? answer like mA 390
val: mA 2.5
